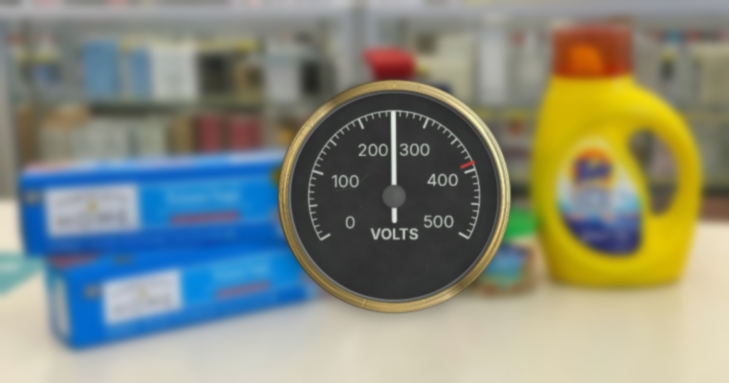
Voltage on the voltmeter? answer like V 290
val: V 250
